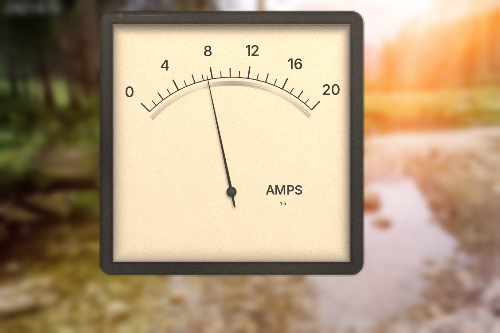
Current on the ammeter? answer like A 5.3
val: A 7.5
